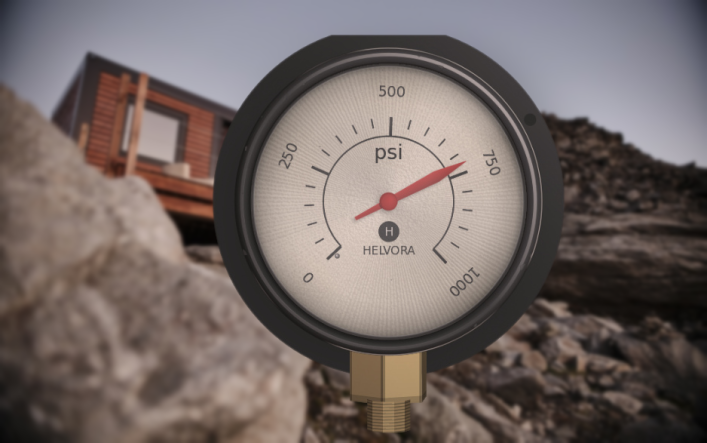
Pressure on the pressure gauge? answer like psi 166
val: psi 725
